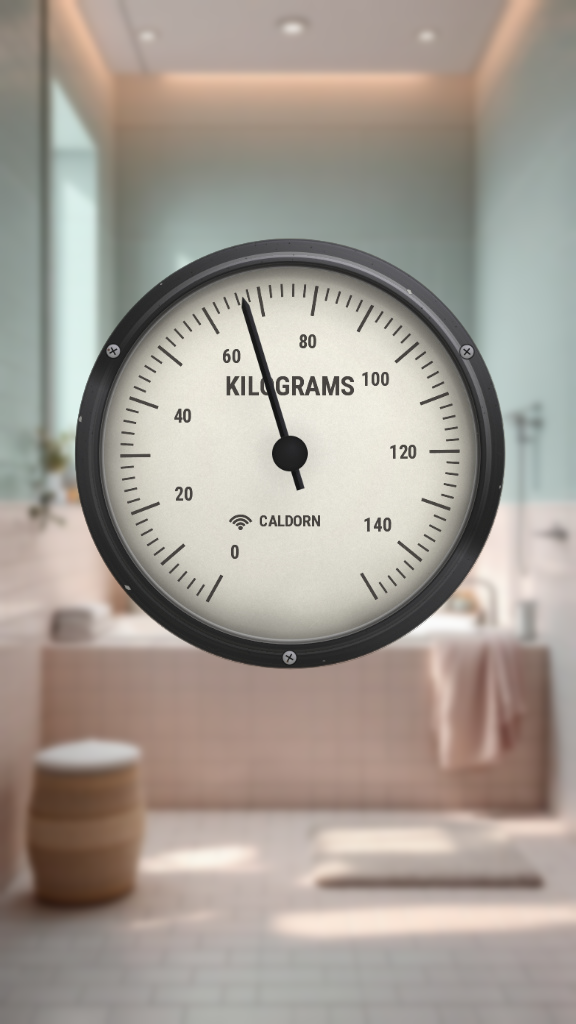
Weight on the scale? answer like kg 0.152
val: kg 67
